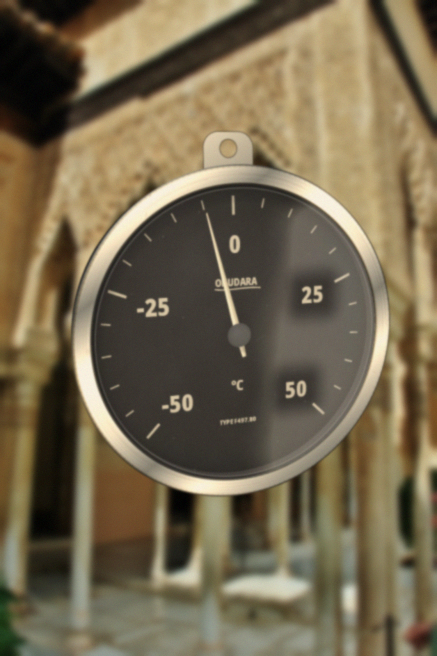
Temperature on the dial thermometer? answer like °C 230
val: °C -5
